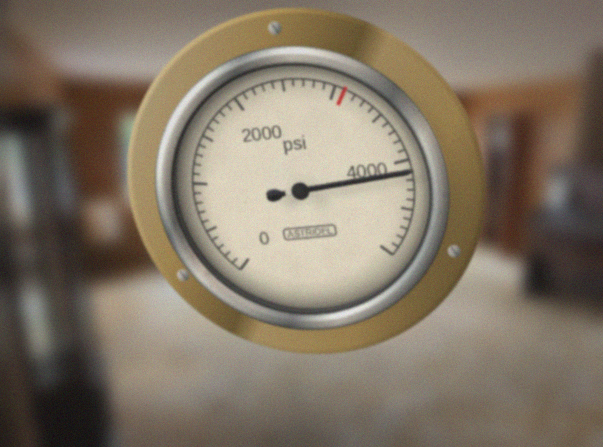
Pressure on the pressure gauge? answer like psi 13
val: psi 4100
